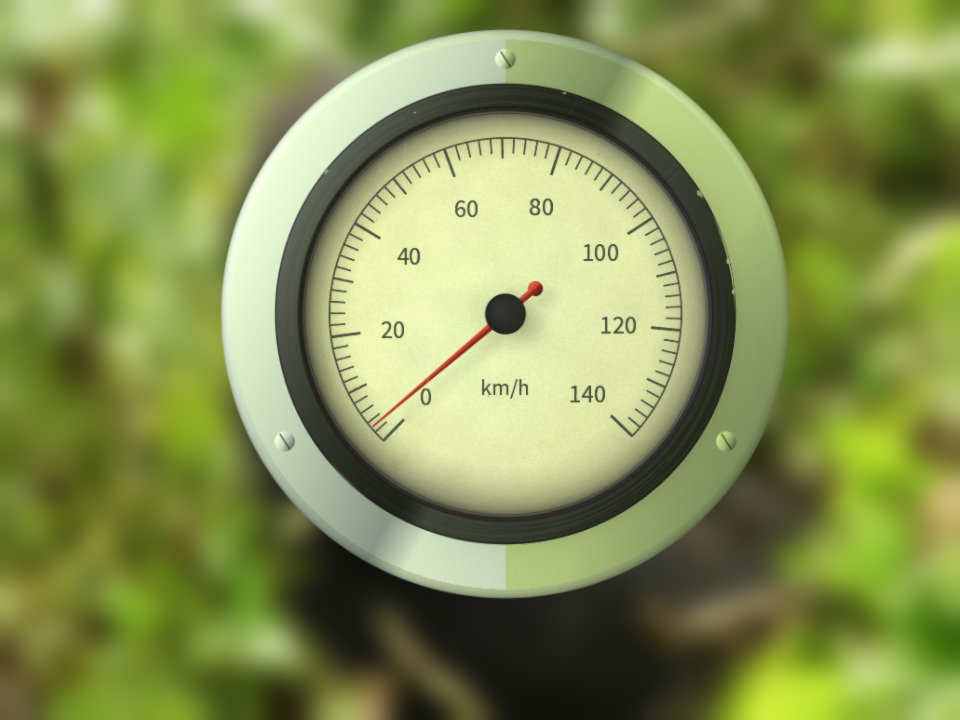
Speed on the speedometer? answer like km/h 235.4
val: km/h 3
